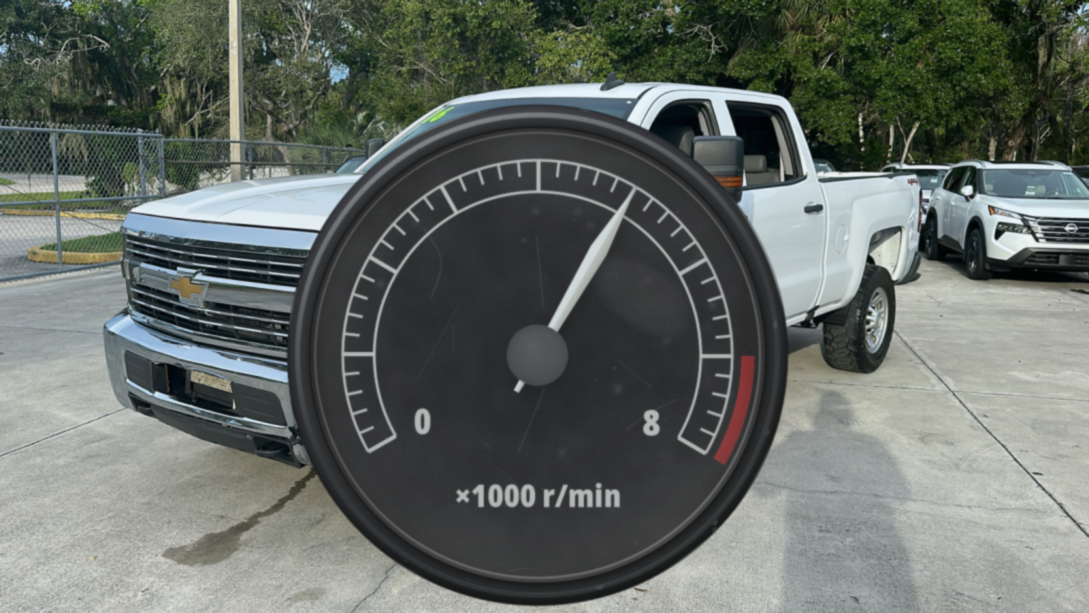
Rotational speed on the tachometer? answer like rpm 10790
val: rpm 5000
